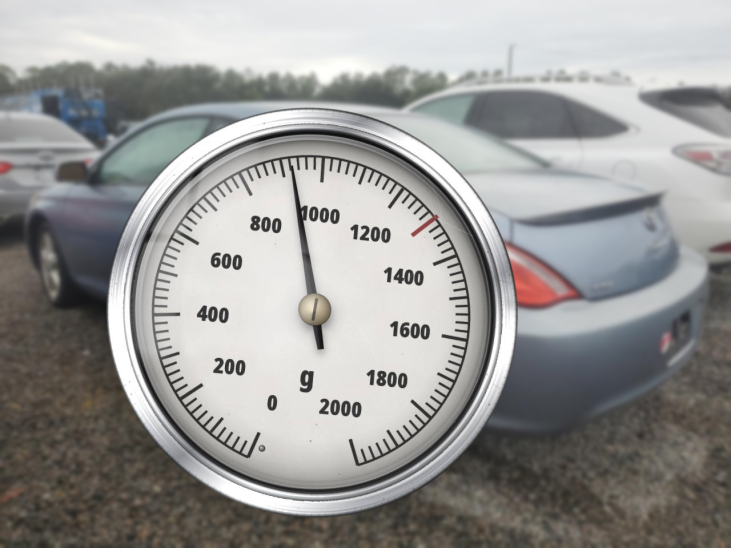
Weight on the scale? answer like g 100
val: g 920
